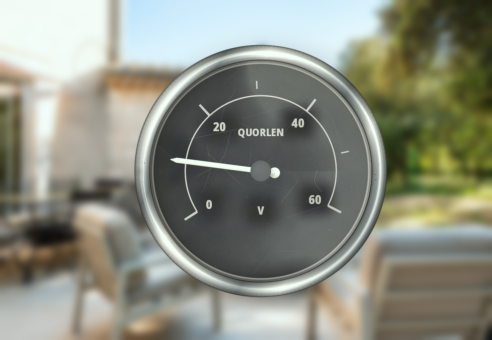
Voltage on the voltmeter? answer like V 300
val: V 10
